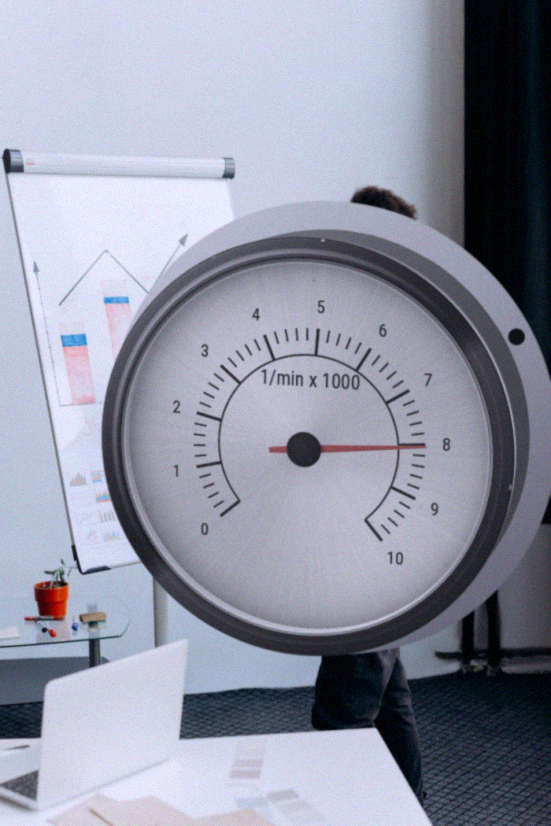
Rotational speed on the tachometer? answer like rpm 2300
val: rpm 8000
